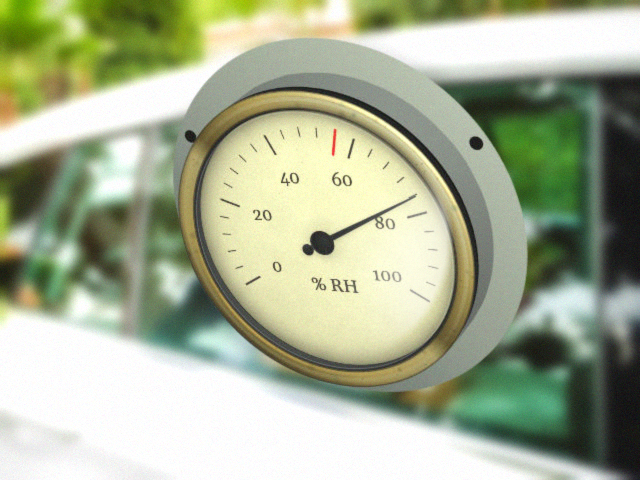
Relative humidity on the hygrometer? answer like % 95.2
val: % 76
